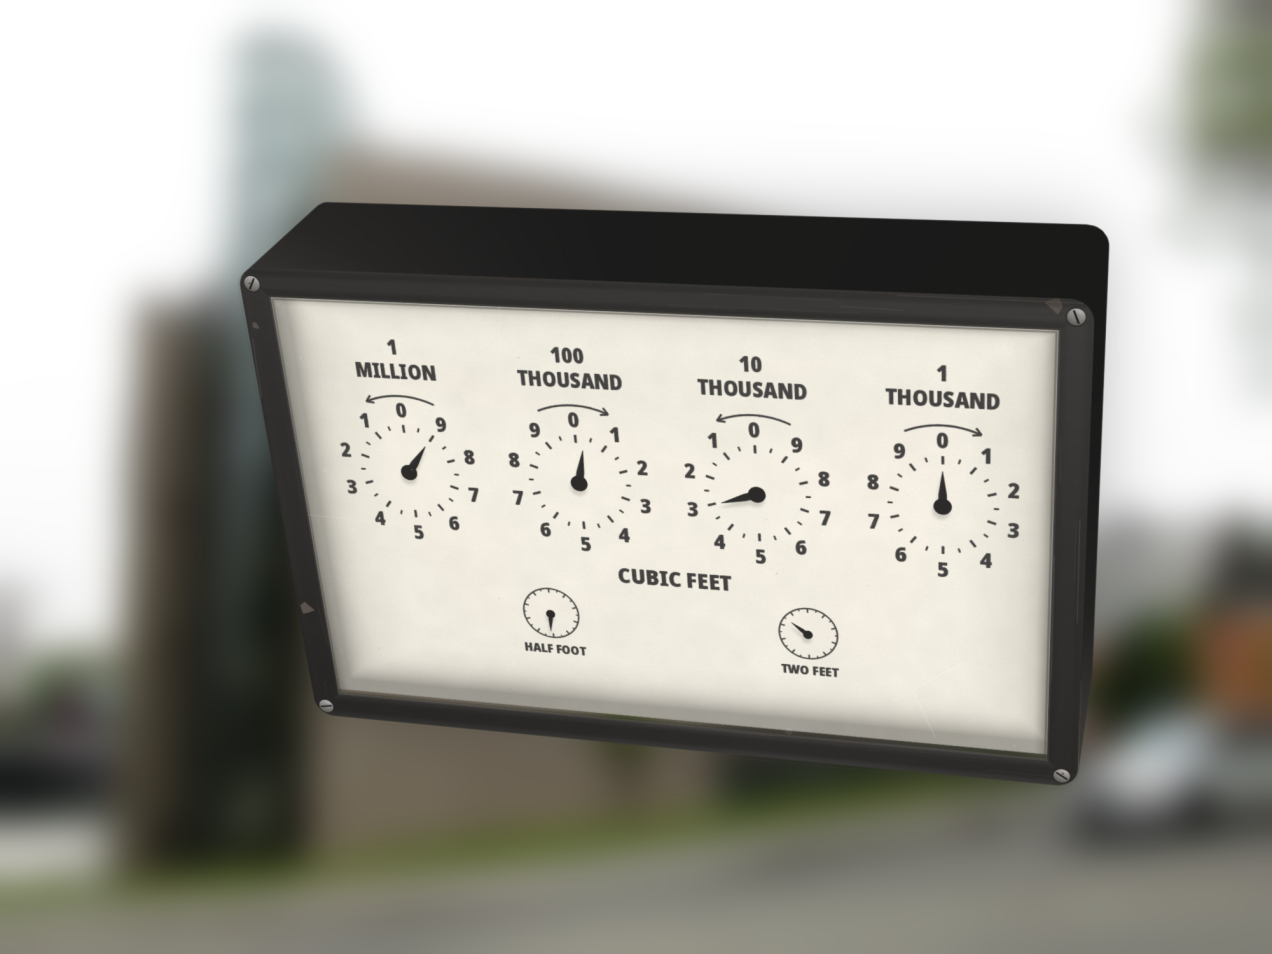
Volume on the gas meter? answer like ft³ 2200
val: ft³ 903000
